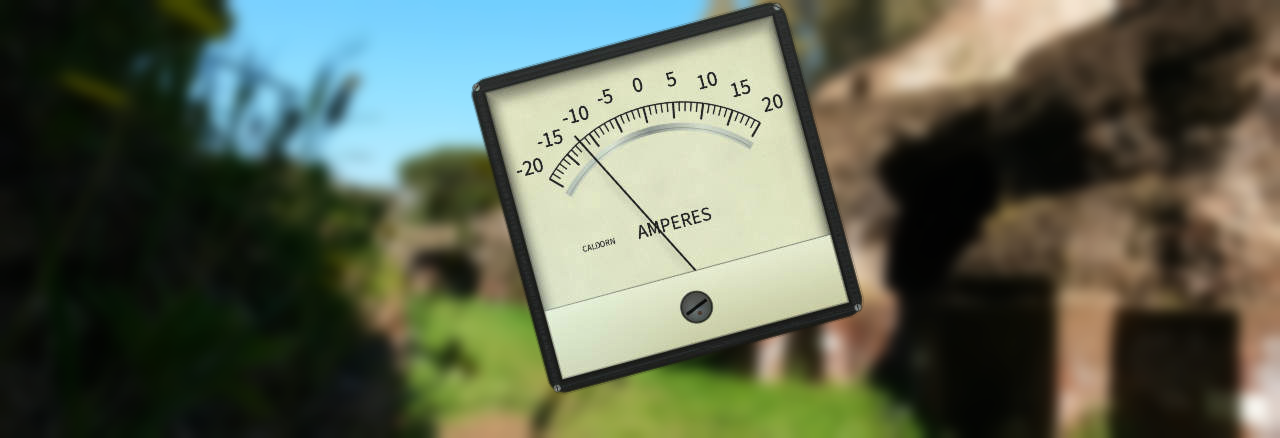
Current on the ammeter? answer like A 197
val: A -12
